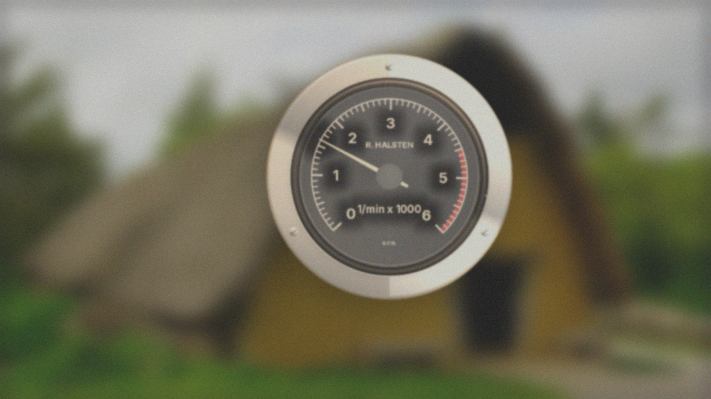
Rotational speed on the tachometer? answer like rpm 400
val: rpm 1600
